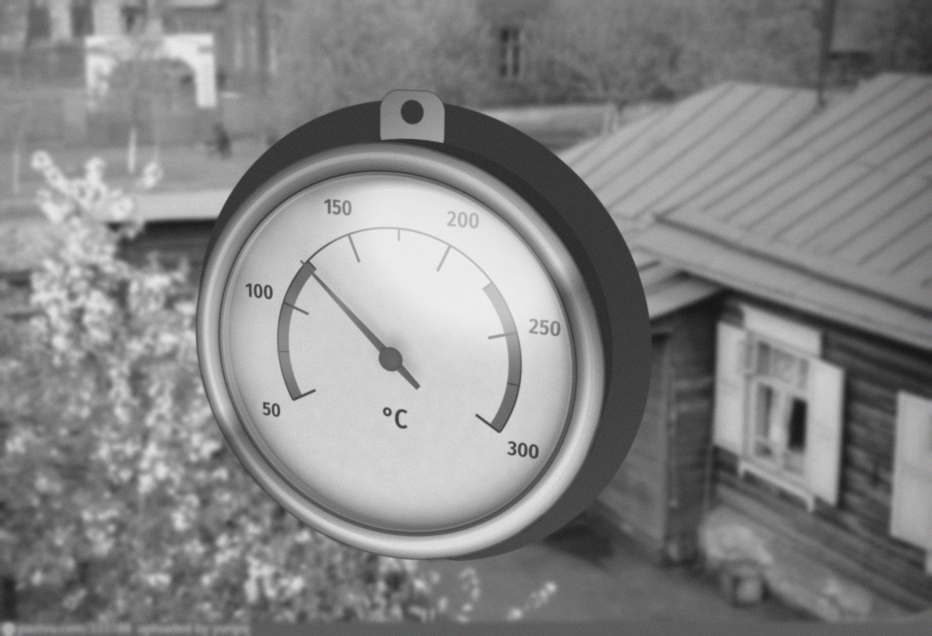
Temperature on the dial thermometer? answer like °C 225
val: °C 125
